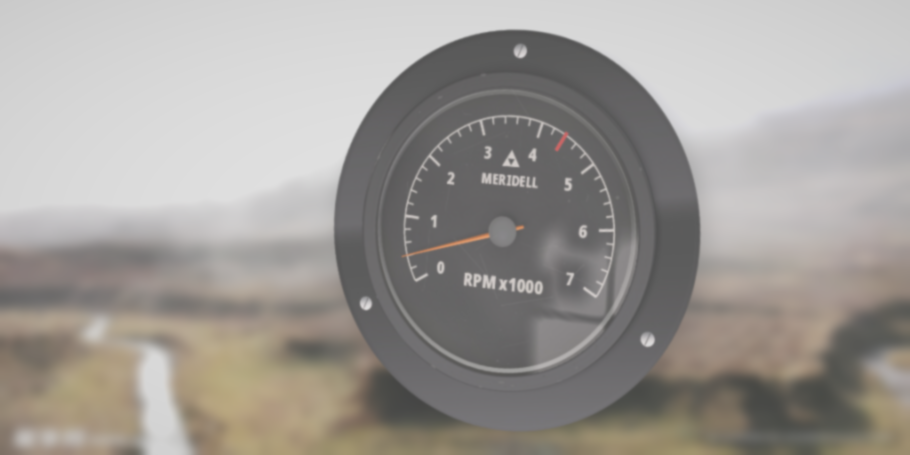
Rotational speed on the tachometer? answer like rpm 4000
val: rpm 400
